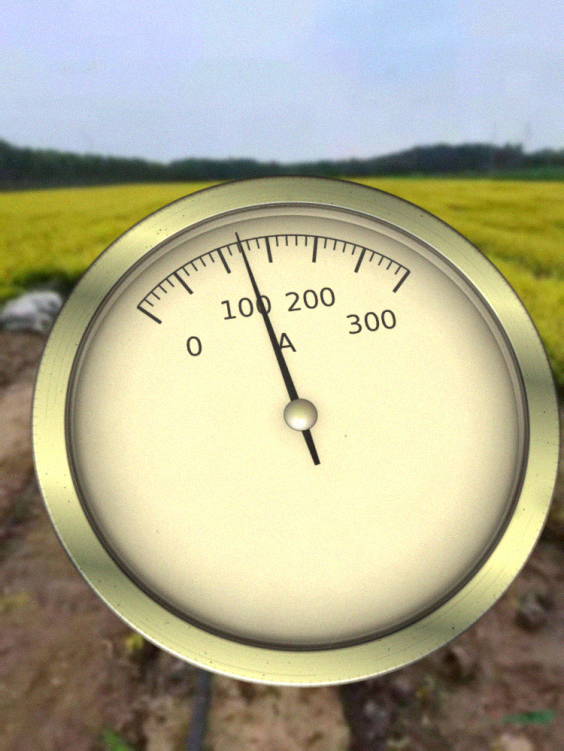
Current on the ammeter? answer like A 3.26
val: A 120
